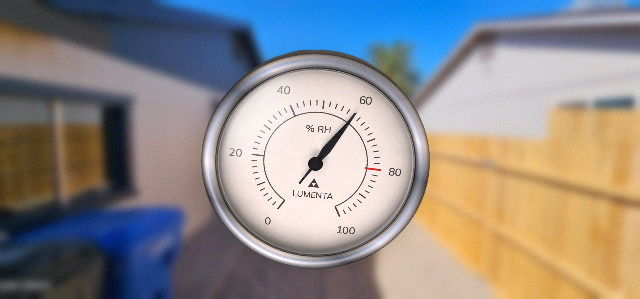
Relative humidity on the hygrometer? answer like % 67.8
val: % 60
